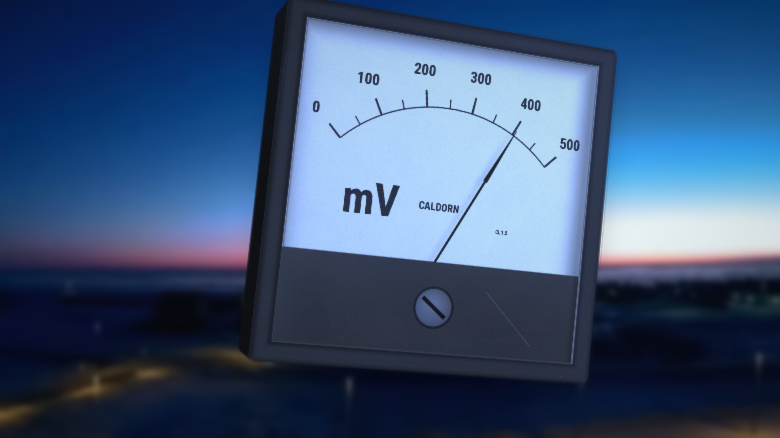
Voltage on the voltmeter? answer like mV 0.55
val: mV 400
